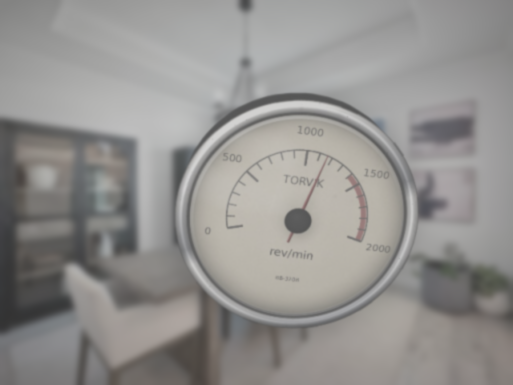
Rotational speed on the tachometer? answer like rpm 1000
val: rpm 1150
